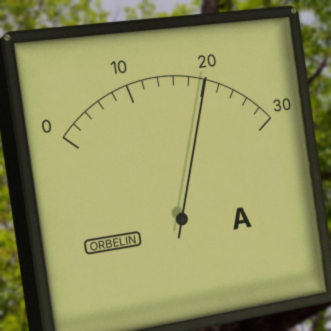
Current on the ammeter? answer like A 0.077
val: A 20
